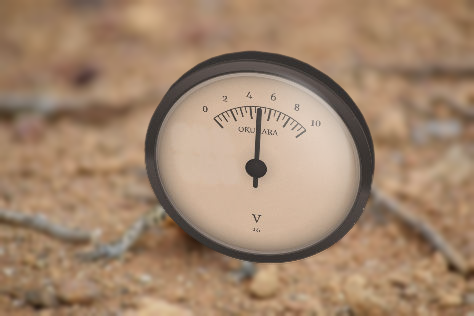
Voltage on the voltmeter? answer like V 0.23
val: V 5
